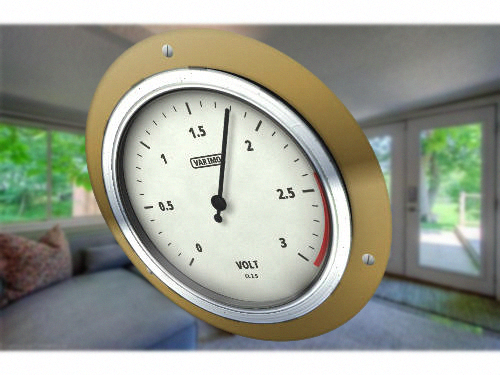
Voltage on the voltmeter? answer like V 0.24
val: V 1.8
